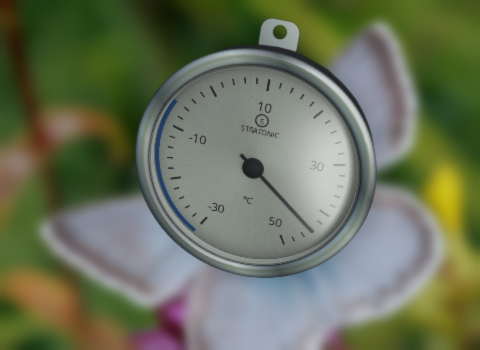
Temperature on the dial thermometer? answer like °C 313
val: °C 44
